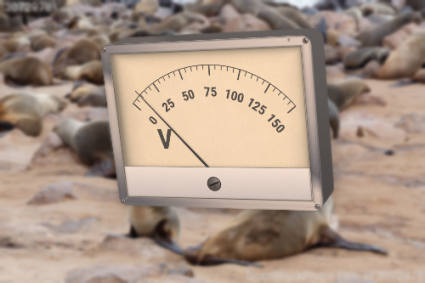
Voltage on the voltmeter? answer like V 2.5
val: V 10
